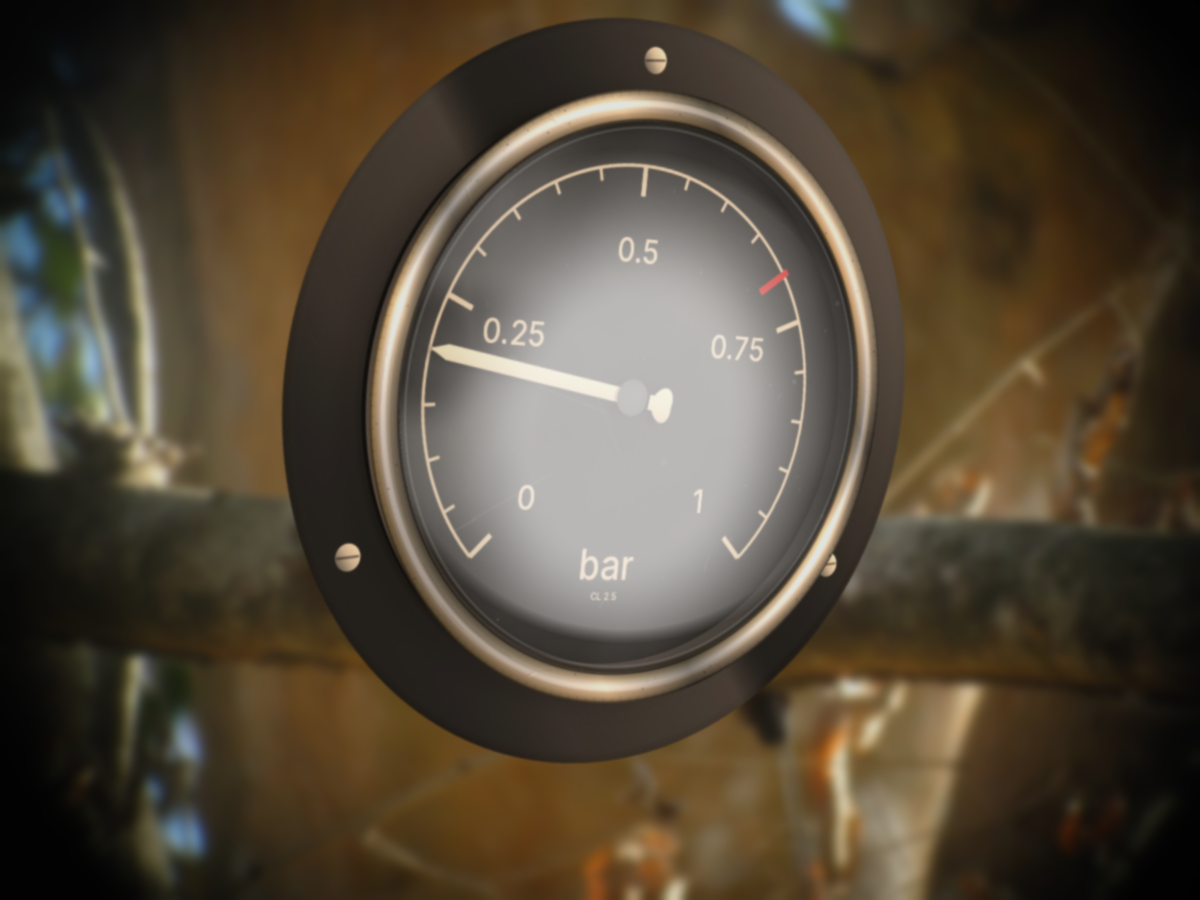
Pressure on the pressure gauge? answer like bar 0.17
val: bar 0.2
